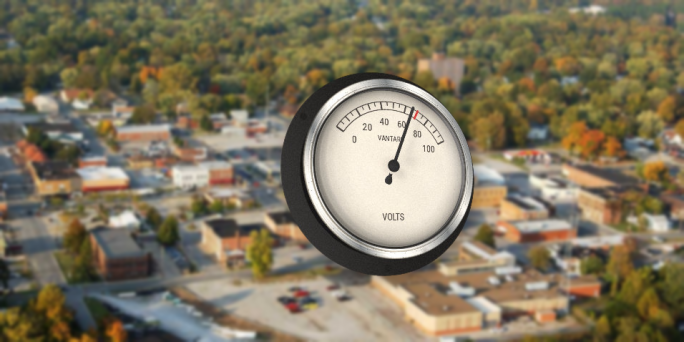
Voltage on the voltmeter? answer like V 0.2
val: V 65
